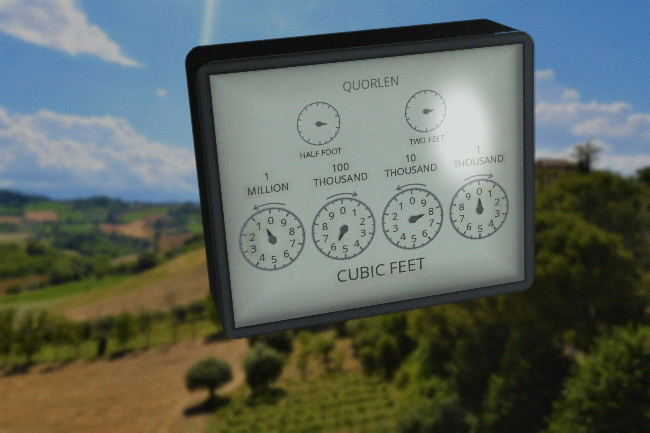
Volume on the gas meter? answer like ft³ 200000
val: ft³ 58000
